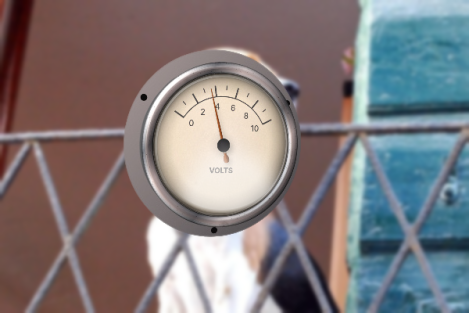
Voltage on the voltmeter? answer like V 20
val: V 3.5
